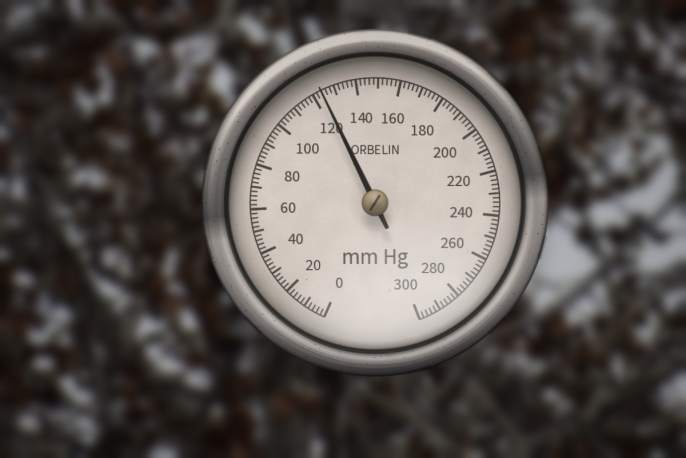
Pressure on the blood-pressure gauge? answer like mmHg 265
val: mmHg 124
